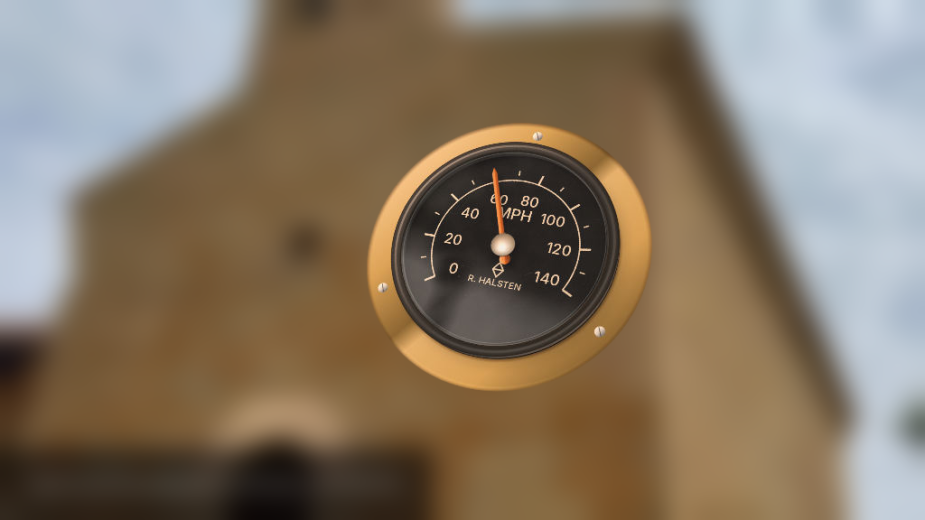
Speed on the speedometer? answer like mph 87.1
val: mph 60
